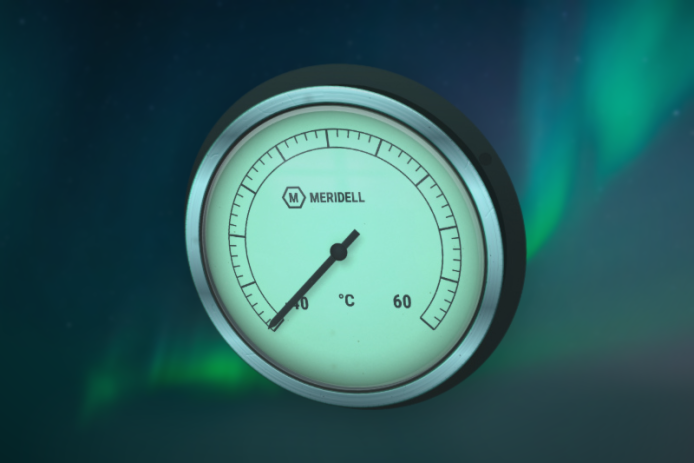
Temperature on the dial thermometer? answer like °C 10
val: °C -39
